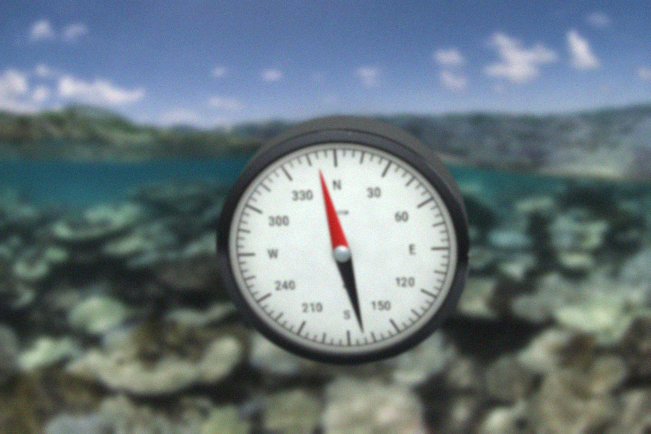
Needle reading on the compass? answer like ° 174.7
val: ° 350
